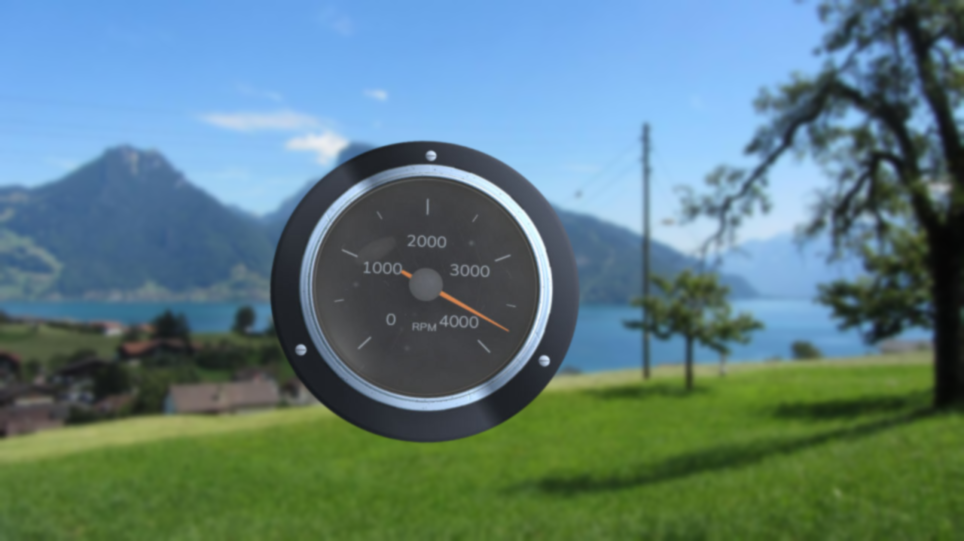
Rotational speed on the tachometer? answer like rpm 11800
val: rpm 3750
